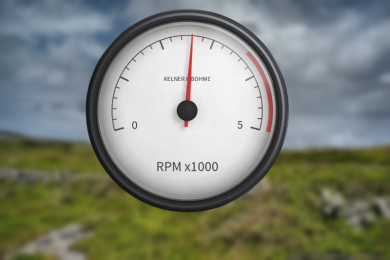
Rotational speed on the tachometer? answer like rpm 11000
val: rpm 2600
